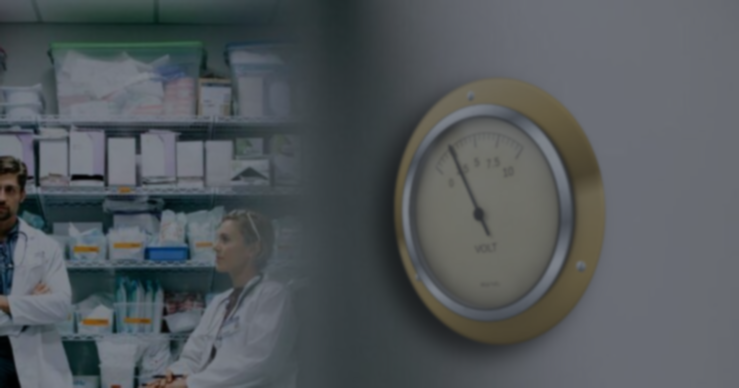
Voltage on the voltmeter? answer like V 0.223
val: V 2.5
